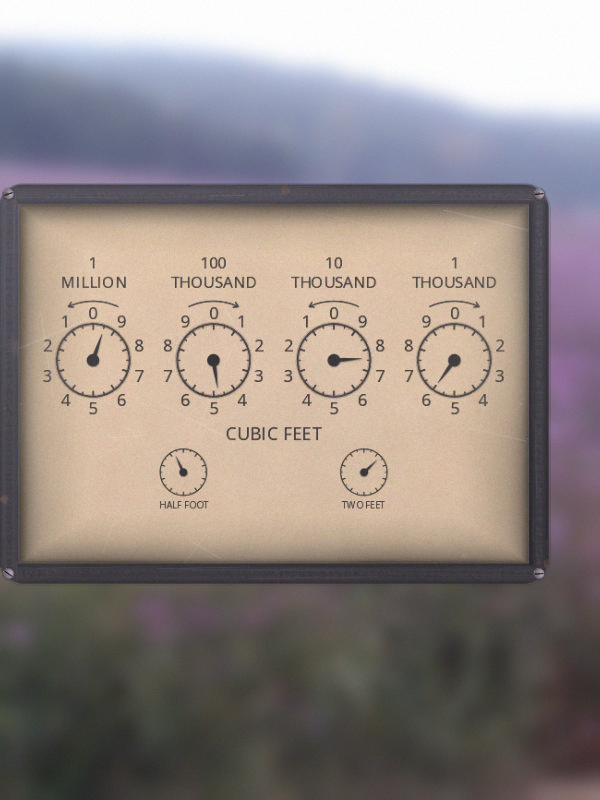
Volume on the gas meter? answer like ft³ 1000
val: ft³ 947600
